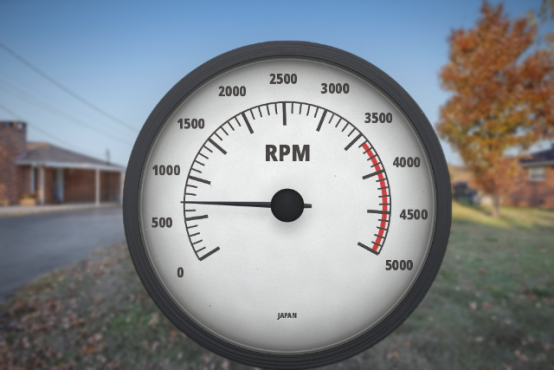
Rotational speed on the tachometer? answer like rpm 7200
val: rpm 700
